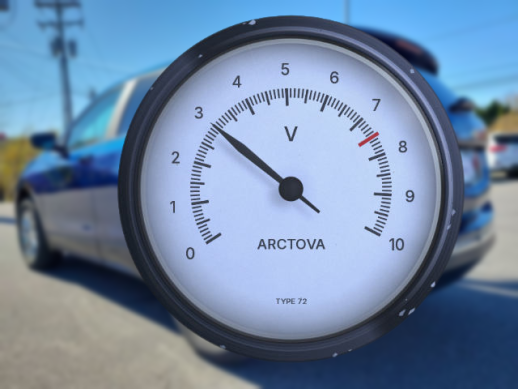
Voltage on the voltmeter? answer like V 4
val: V 3
